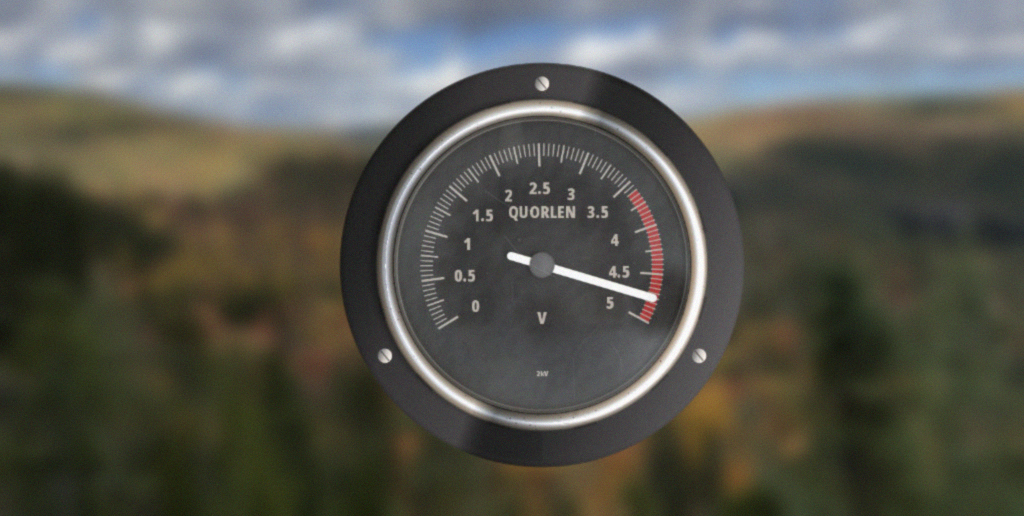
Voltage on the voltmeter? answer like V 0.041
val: V 4.75
